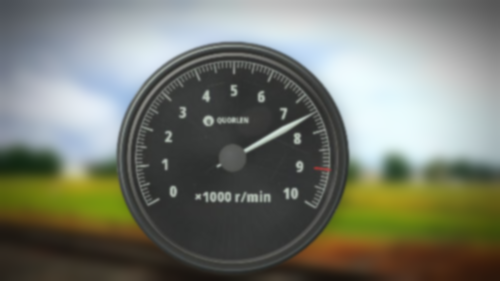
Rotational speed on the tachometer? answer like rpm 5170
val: rpm 7500
